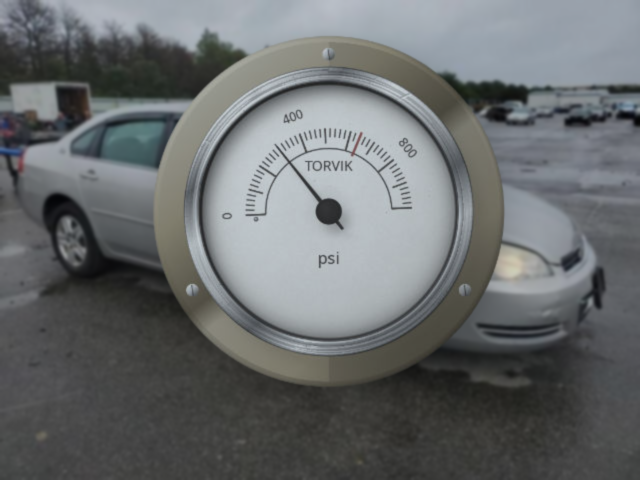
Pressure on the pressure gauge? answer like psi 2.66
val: psi 300
